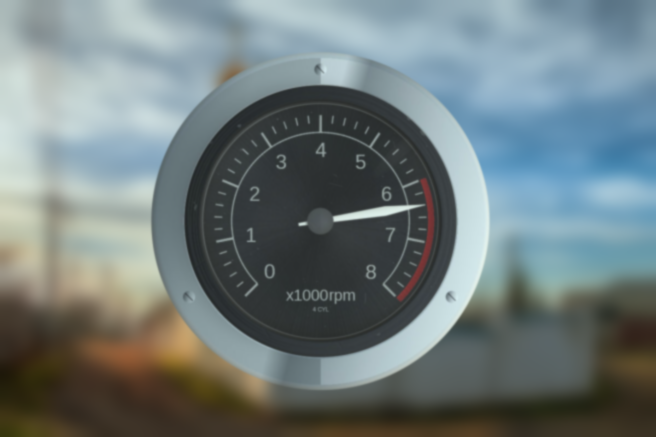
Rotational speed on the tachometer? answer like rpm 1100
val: rpm 6400
